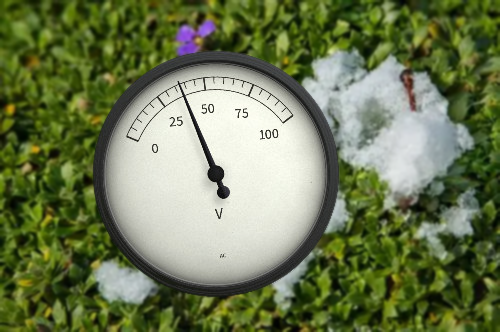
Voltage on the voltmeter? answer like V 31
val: V 37.5
